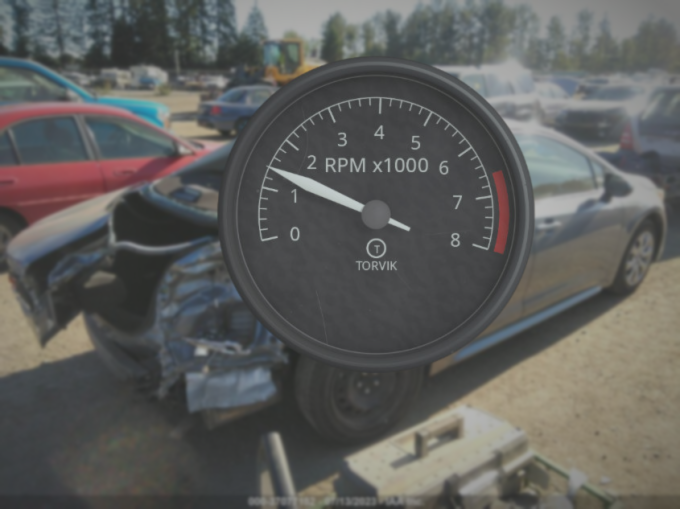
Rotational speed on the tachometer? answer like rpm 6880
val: rpm 1400
